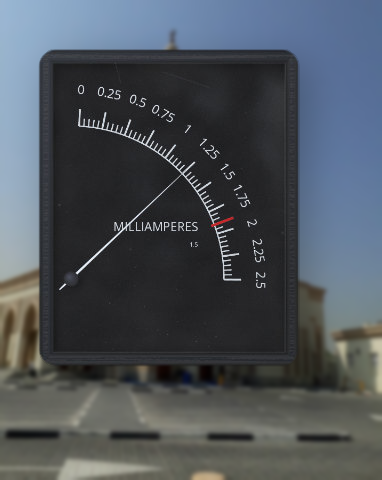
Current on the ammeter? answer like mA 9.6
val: mA 1.25
